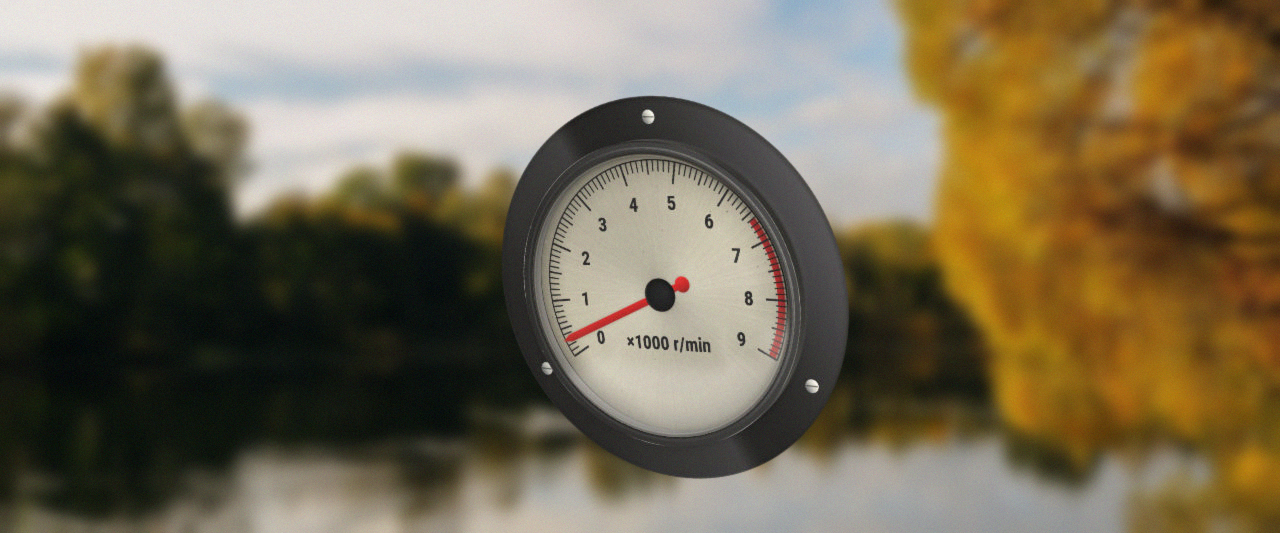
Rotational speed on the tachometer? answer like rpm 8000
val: rpm 300
